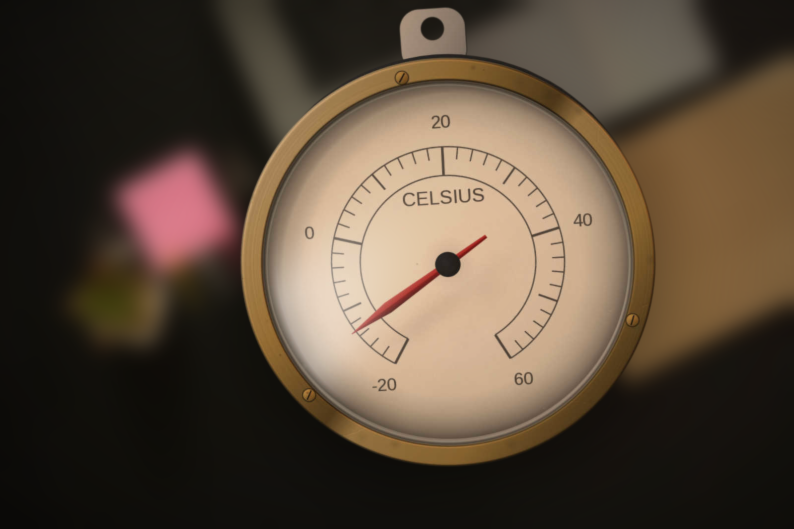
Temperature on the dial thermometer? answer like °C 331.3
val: °C -13
